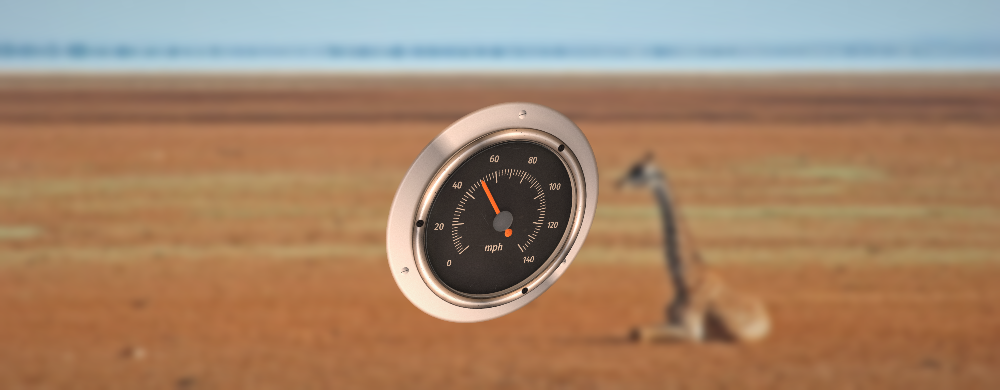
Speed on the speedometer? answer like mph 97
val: mph 50
